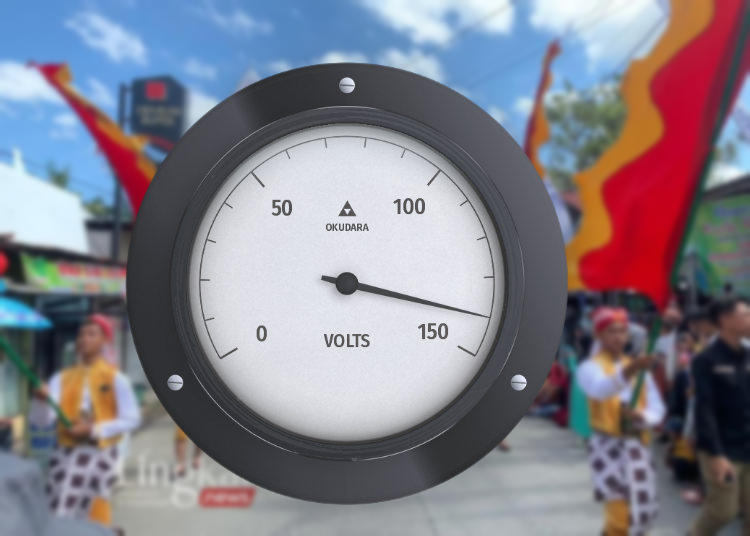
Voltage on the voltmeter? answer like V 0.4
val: V 140
